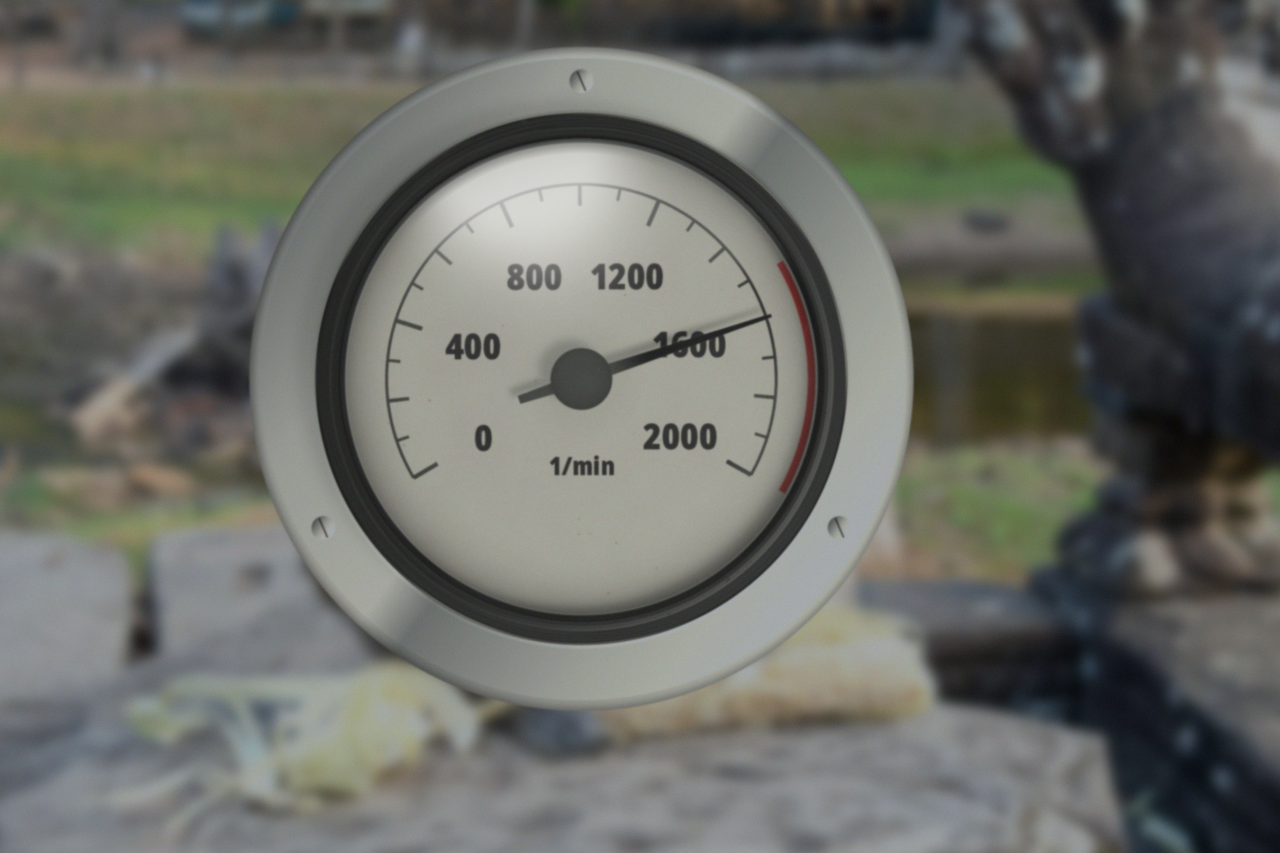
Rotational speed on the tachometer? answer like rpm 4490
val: rpm 1600
